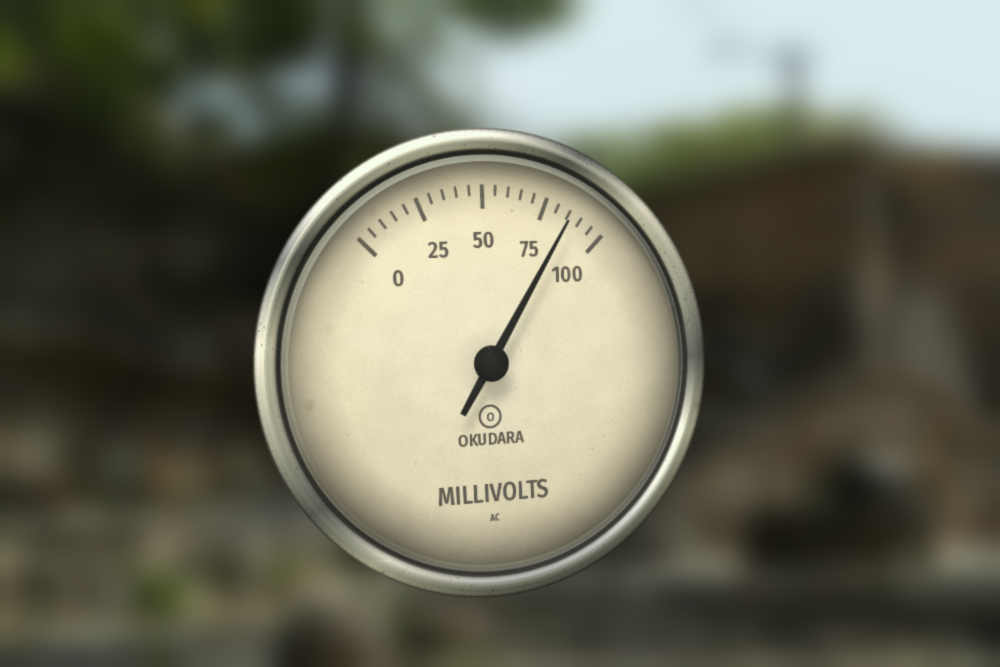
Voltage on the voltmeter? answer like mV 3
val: mV 85
